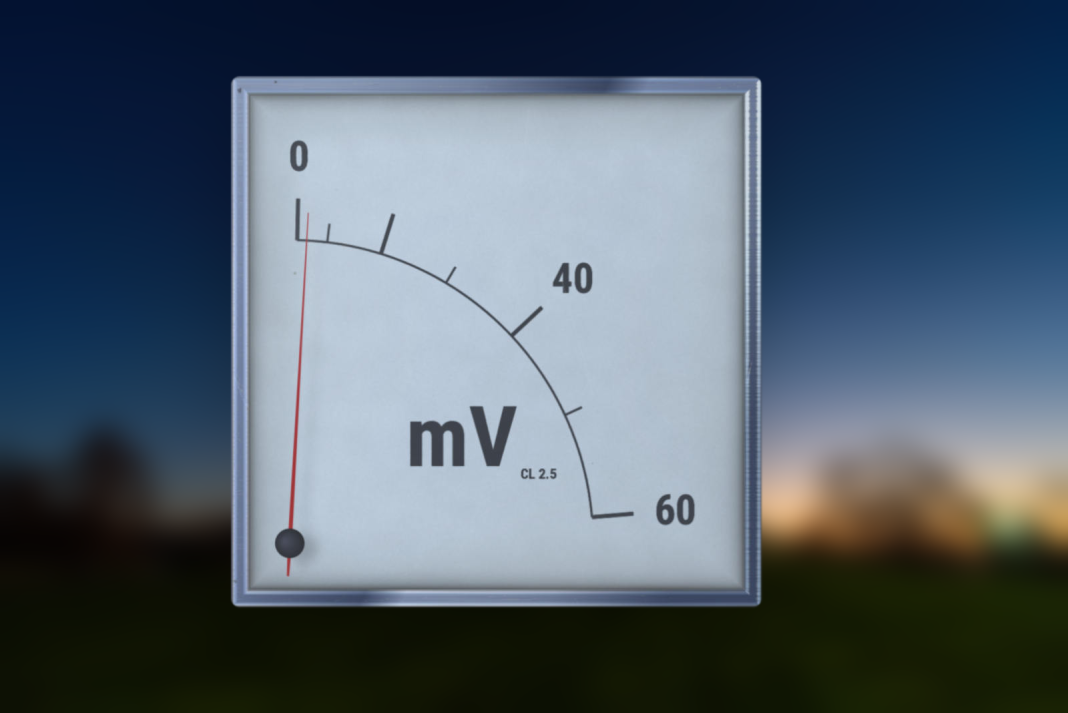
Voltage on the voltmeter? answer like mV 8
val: mV 5
